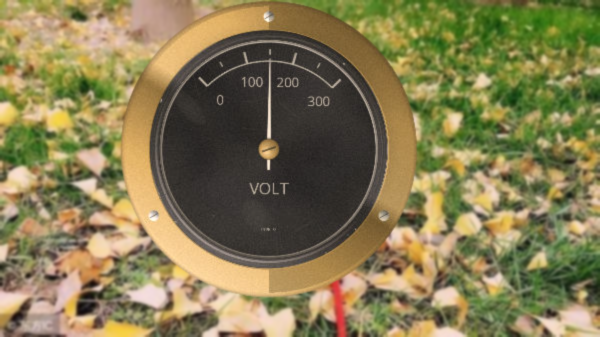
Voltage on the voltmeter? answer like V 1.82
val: V 150
